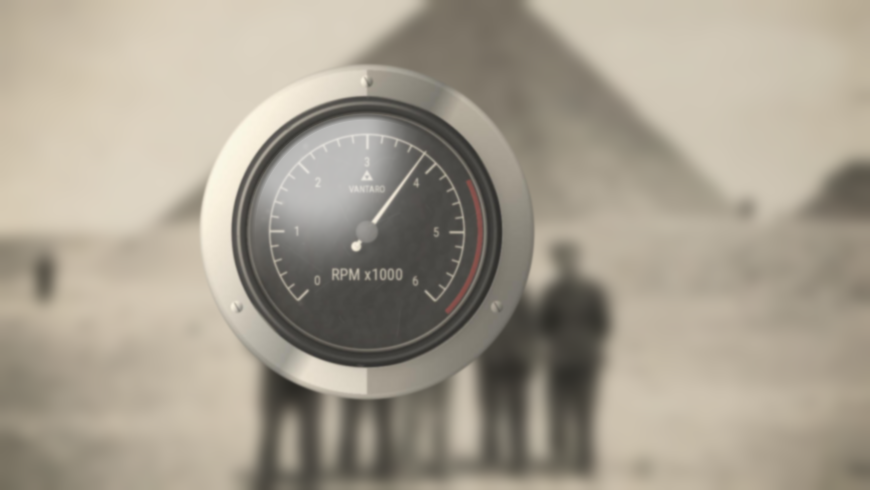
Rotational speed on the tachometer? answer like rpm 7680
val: rpm 3800
